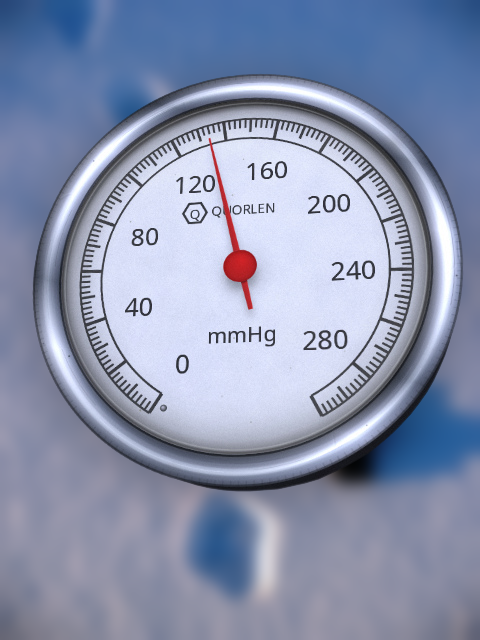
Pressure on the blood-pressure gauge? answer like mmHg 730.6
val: mmHg 134
